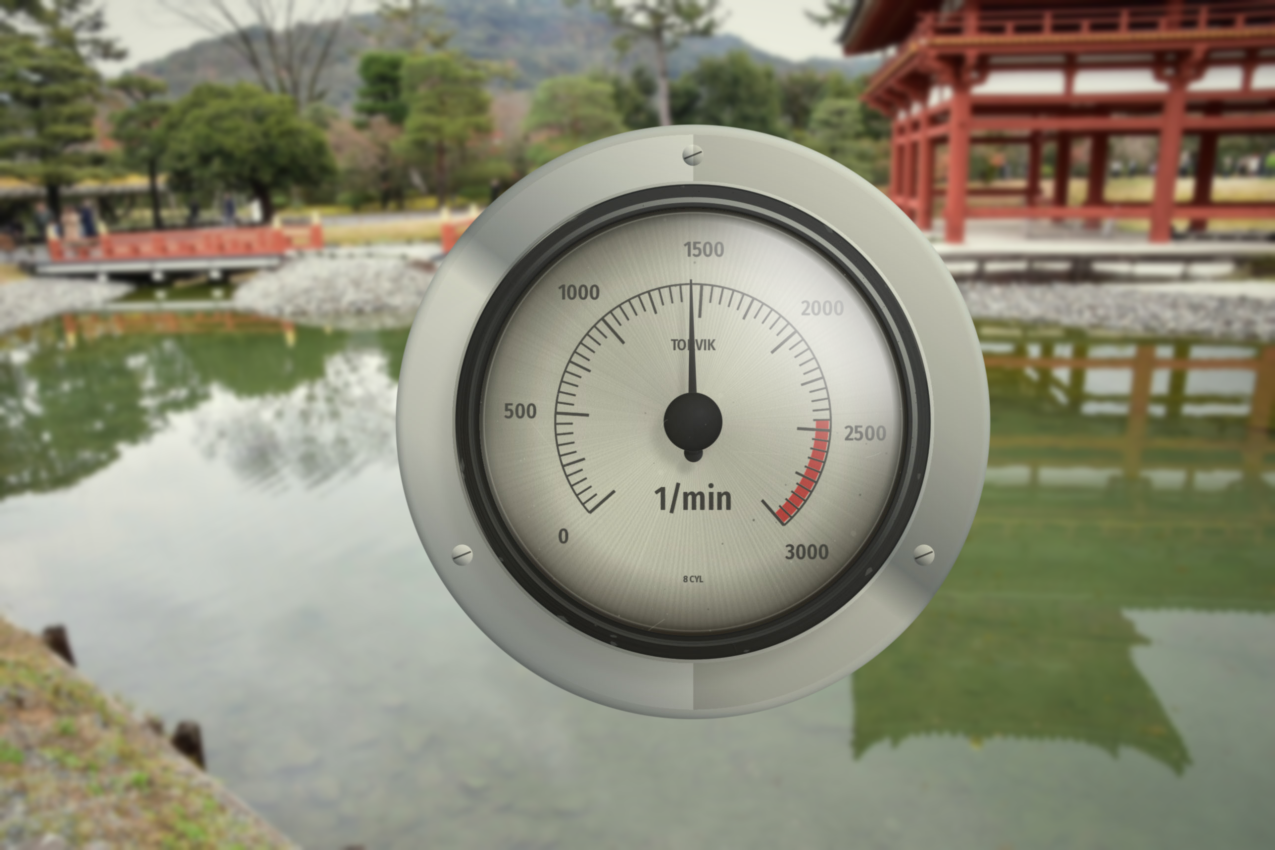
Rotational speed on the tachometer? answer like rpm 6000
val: rpm 1450
